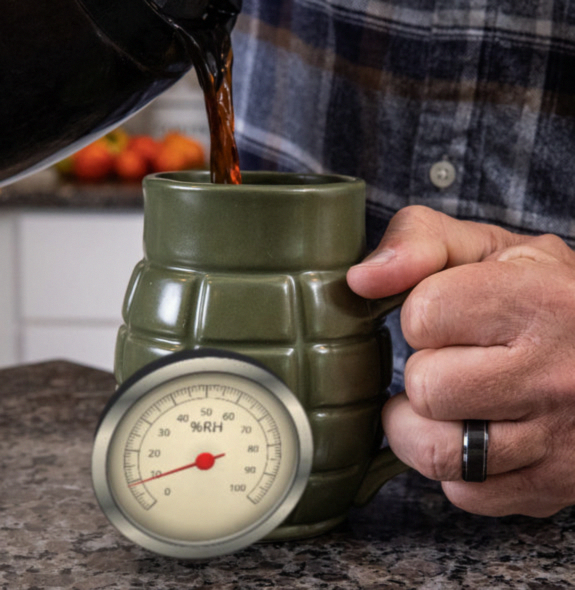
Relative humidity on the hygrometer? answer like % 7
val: % 10
